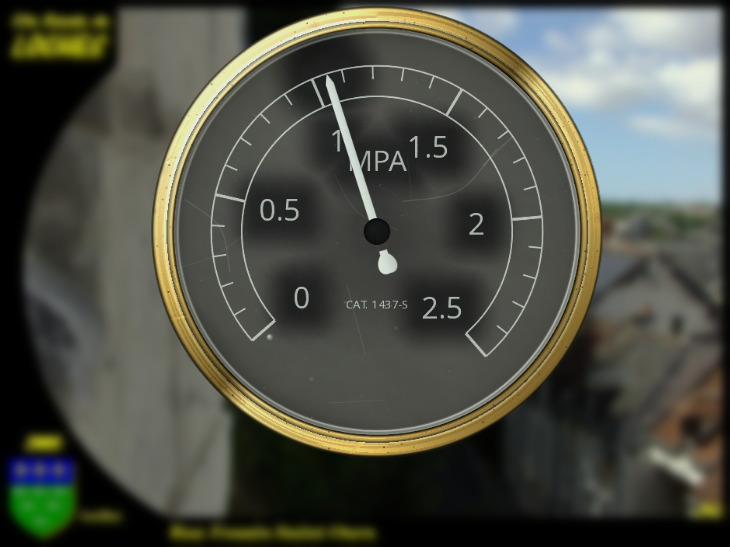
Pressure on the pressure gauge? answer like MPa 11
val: MPa 1.05
